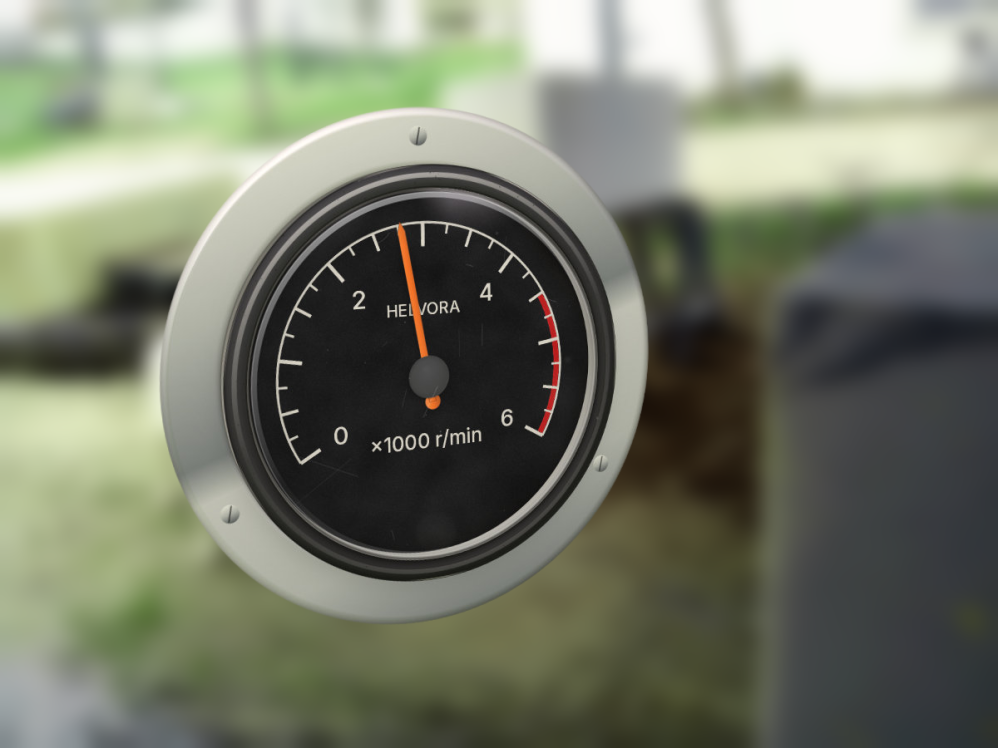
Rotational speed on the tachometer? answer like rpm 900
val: rpm 2750
